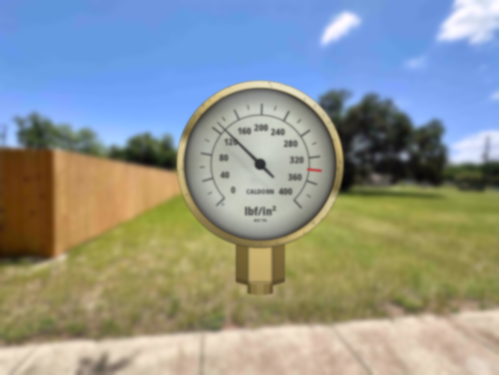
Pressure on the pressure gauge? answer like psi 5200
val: psi 130
